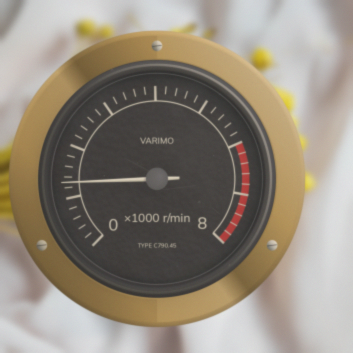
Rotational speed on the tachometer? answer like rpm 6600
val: rpm 1300
